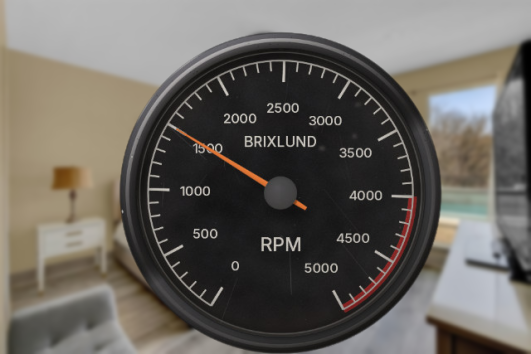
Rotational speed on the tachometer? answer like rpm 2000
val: rpm 1500
